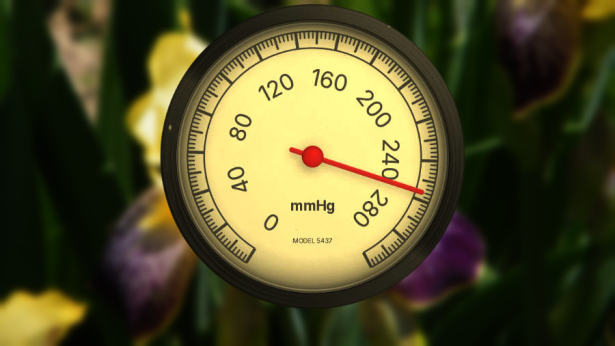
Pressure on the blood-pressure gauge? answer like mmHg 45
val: mmHg 256
